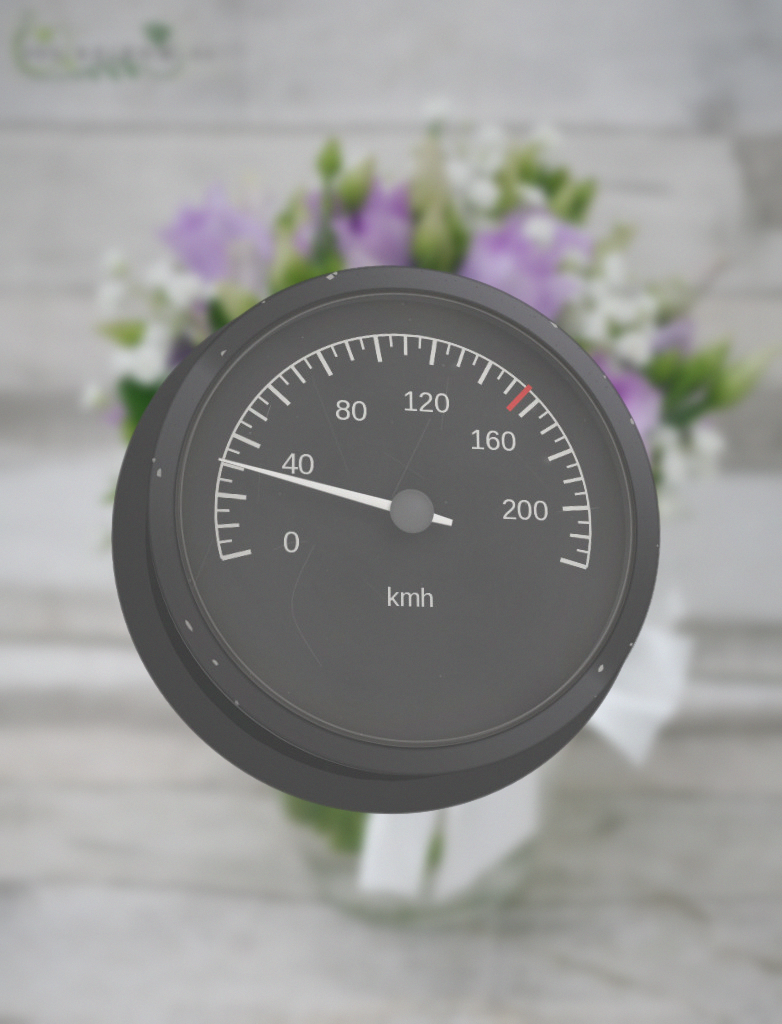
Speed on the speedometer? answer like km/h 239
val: km/h 30
